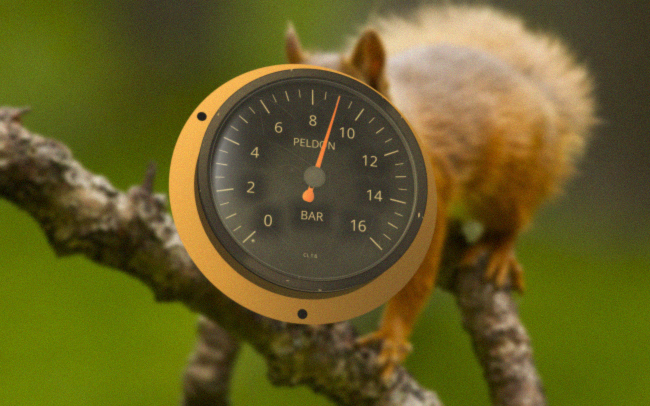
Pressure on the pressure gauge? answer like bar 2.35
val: bar 9
